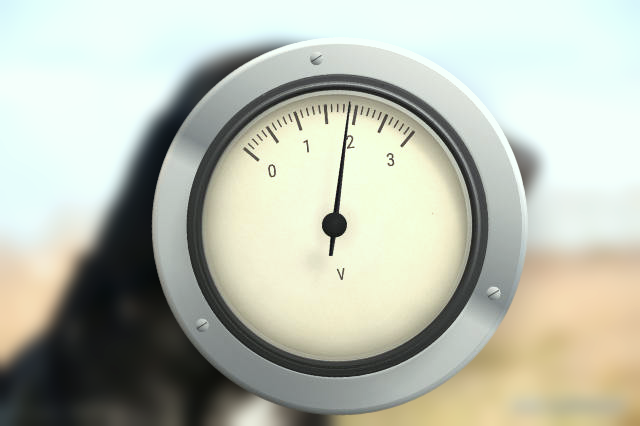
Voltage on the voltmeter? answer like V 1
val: V 1.9
